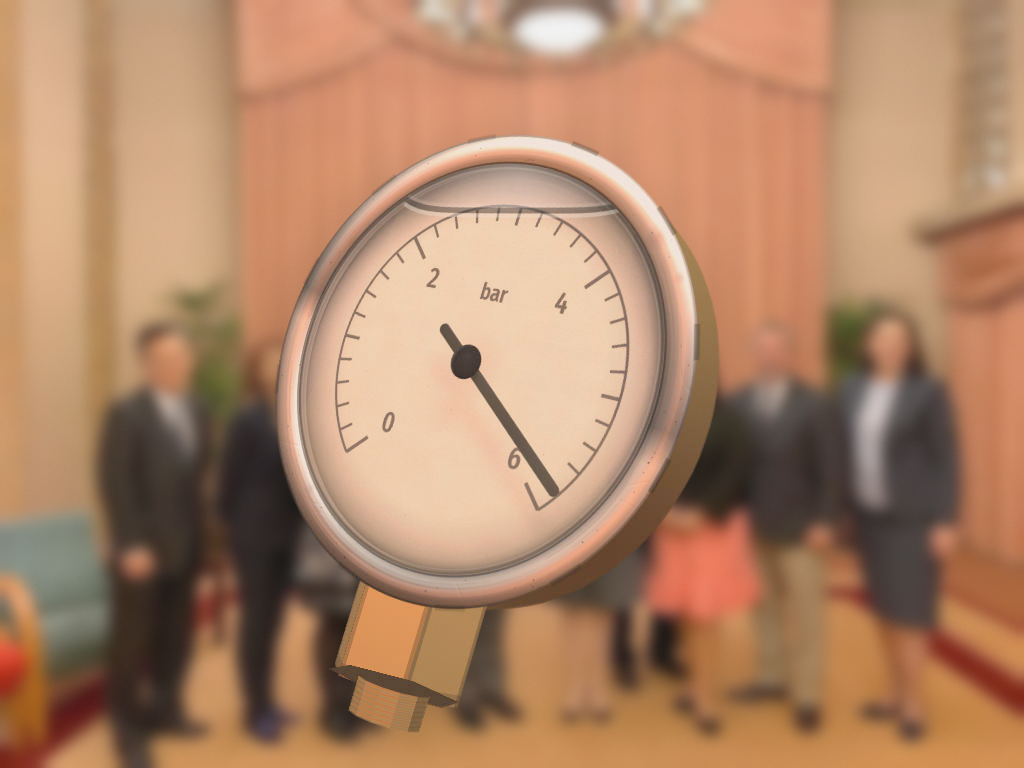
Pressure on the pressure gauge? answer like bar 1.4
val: bar 5.8
